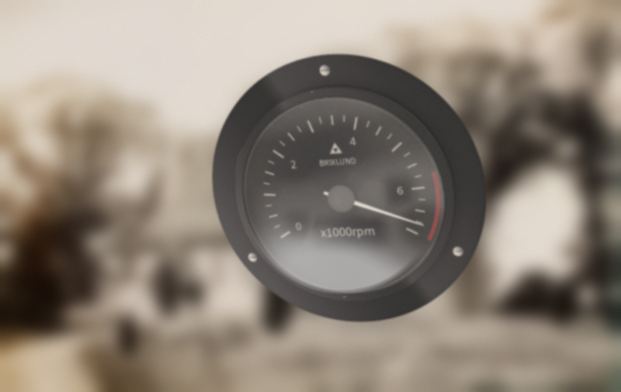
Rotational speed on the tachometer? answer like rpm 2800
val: rpm 6750
